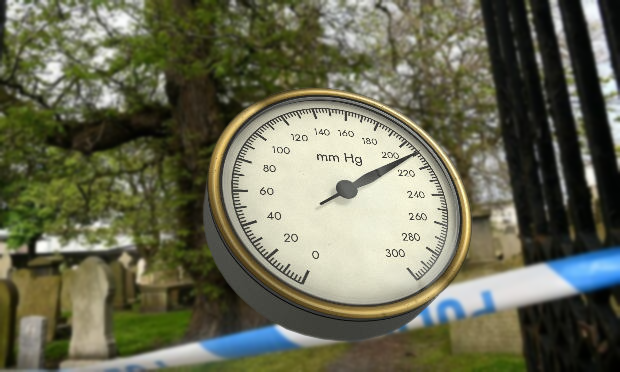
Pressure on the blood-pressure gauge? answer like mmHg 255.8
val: mmHg 210
